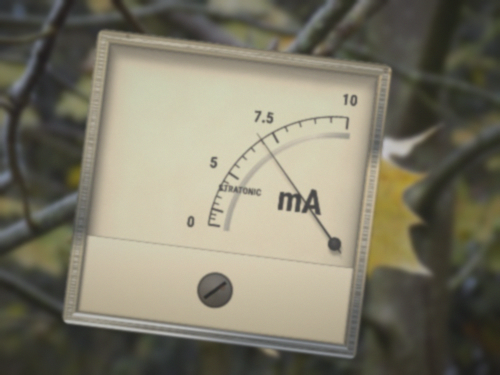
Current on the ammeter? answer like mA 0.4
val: mA 7
